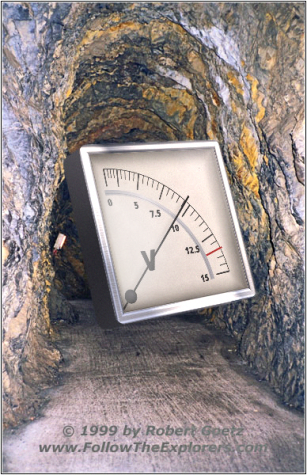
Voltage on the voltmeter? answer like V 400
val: V 9.5
